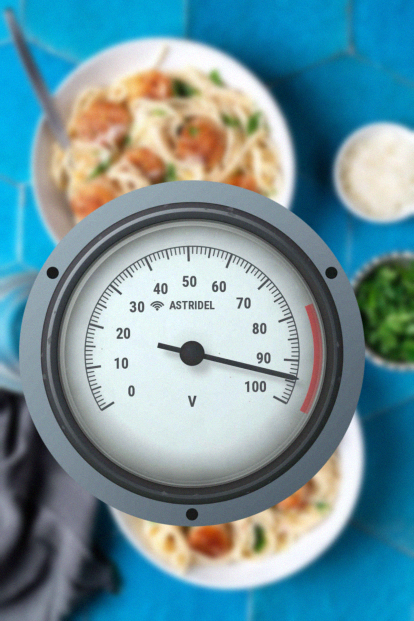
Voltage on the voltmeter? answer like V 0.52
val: V 94
